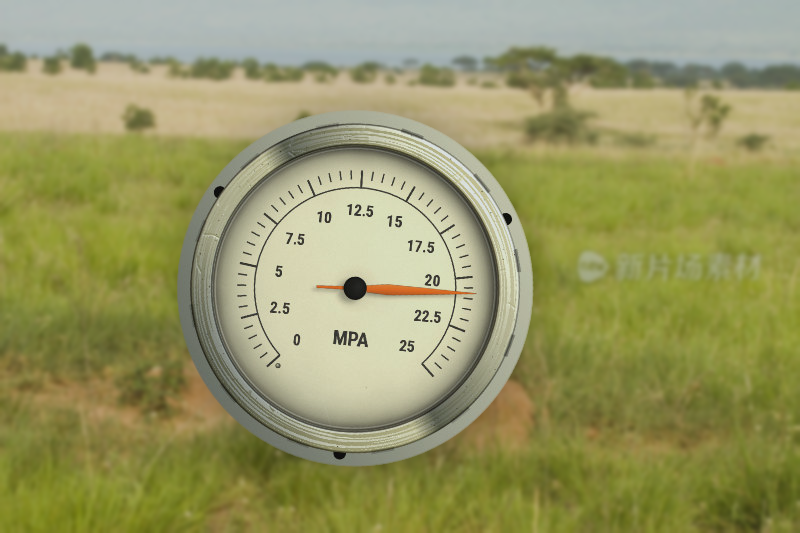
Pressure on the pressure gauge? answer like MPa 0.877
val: MPa 20.75
